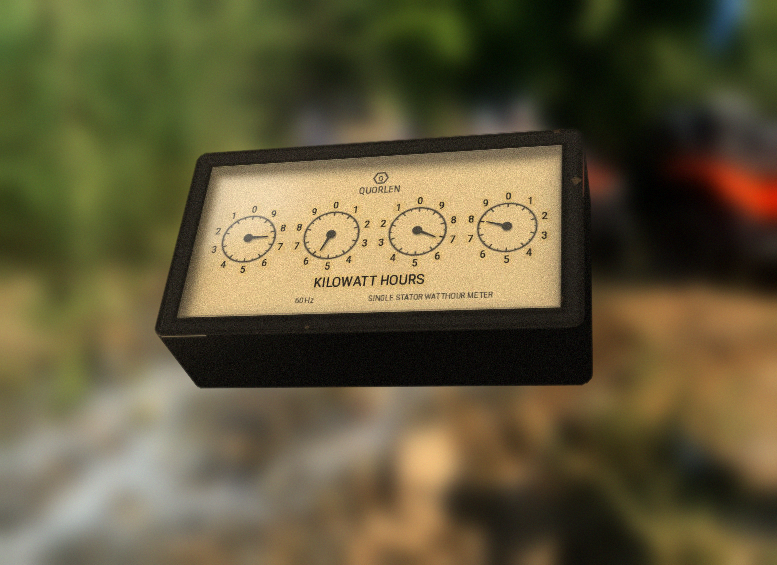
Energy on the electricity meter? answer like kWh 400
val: kWh 7568
